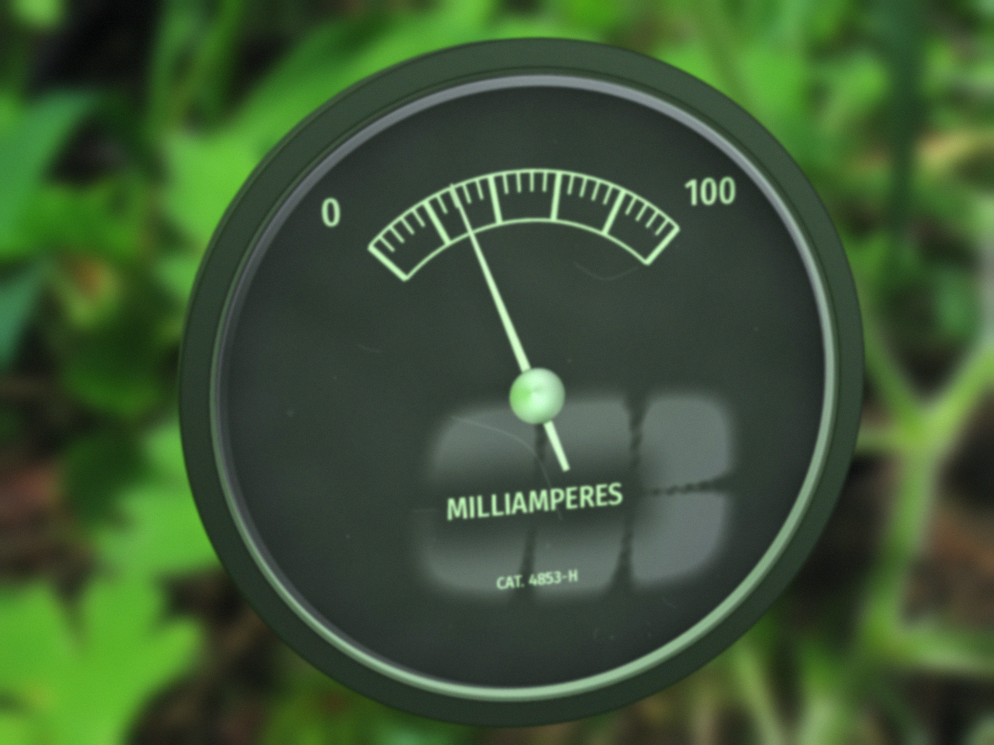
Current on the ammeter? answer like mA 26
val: mA 28
